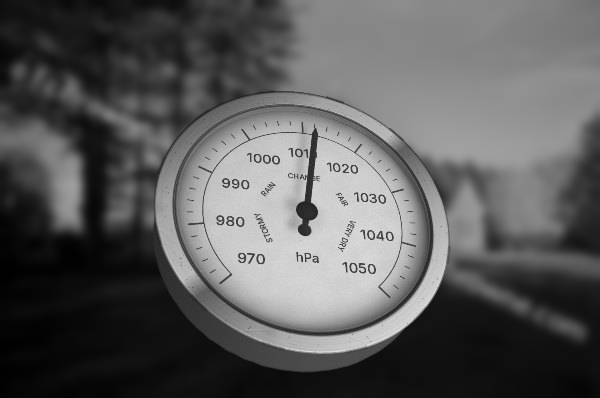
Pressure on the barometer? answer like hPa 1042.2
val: hPa 1012
